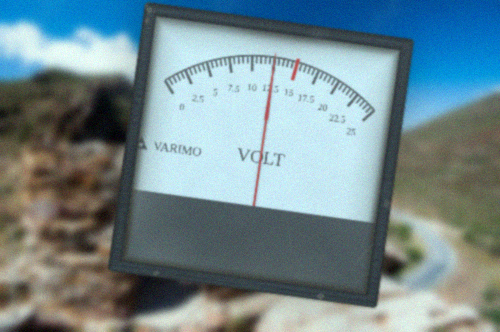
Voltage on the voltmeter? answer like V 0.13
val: V 12.5
